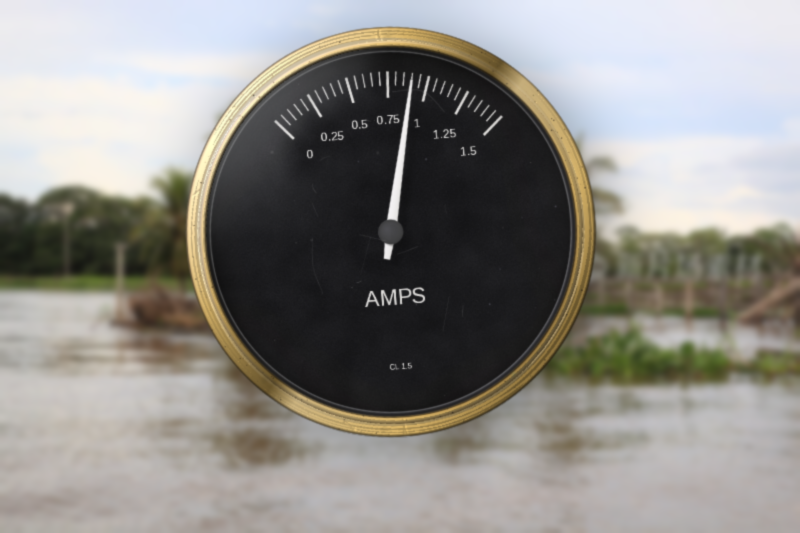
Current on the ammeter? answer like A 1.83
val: A 0.9
